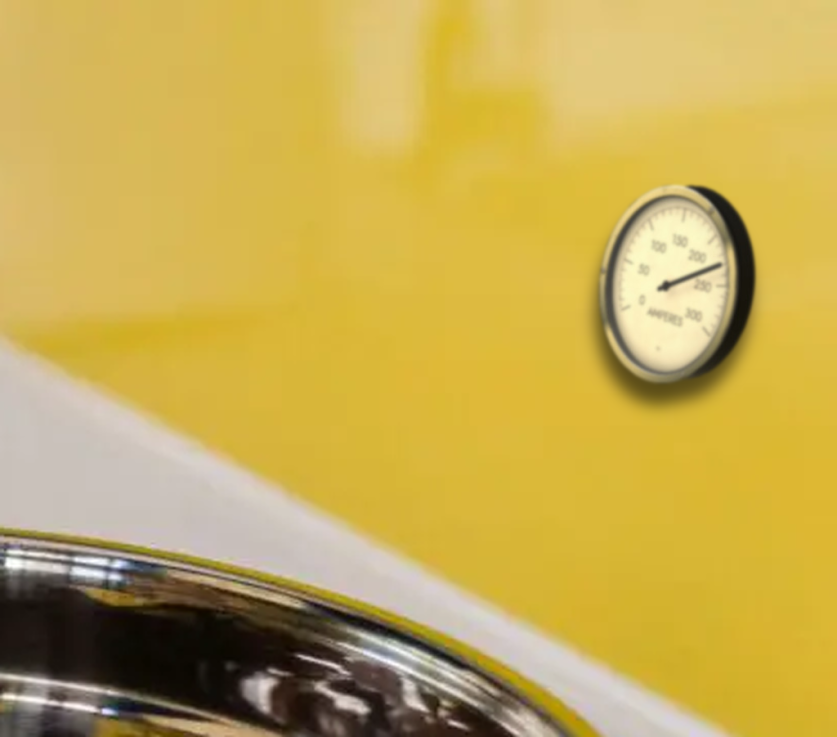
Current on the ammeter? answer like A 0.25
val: A 230
